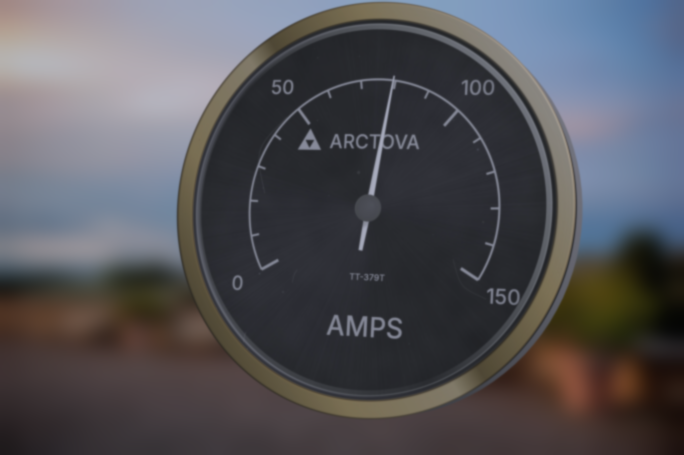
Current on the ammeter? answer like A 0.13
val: A 80
